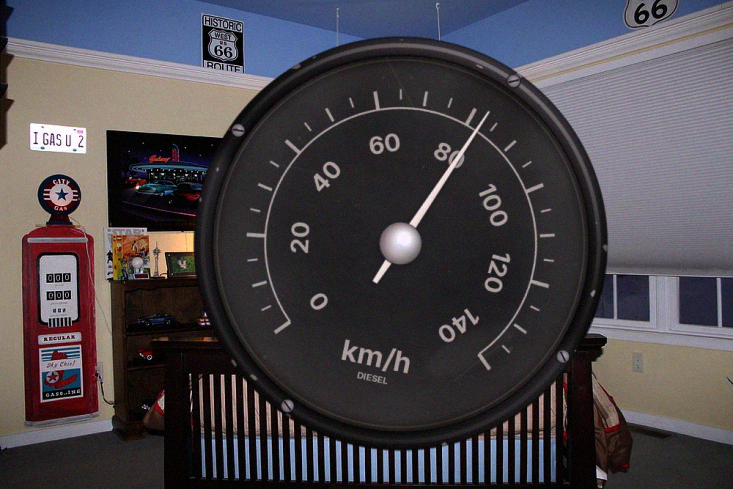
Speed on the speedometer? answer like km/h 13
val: km/h 82.5
